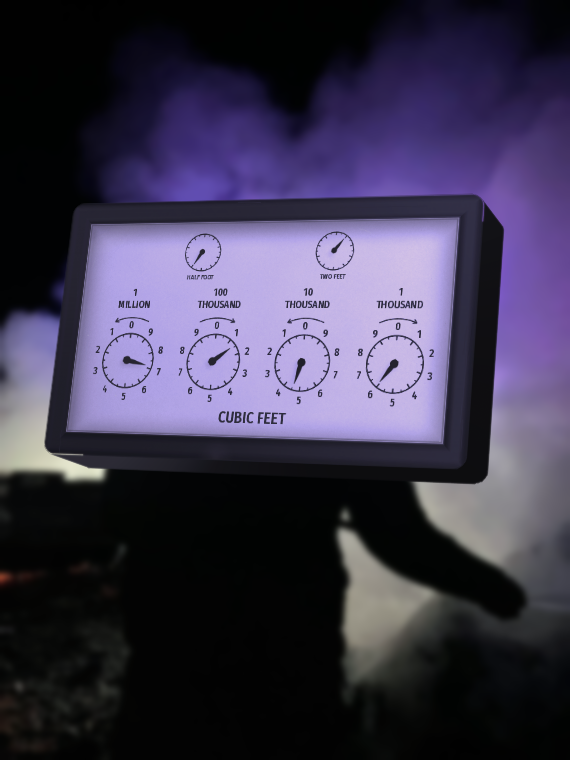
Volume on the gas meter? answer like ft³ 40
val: ft³ 714600
